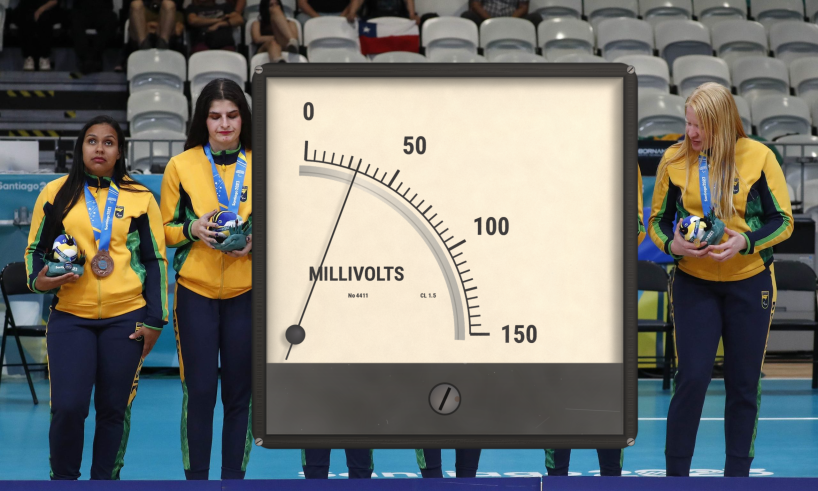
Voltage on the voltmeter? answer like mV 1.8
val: mV 30
